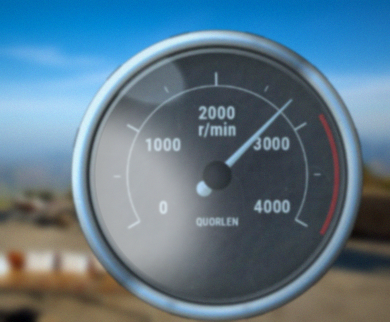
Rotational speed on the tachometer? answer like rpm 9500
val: rpm 2750
